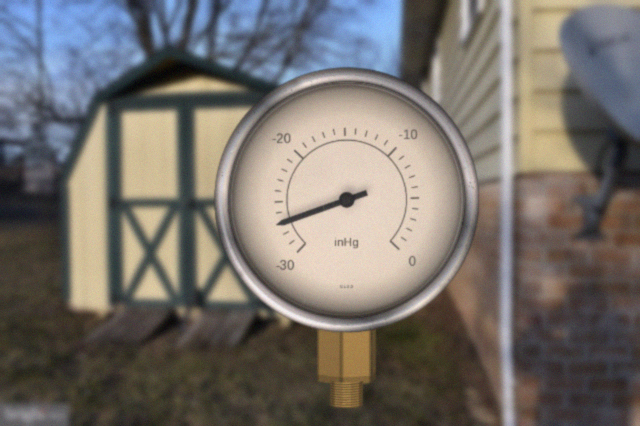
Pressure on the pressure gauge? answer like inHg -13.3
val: inHg -27
